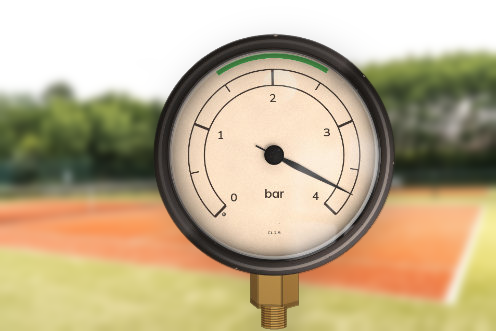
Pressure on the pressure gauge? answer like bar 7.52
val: bar 3.75
